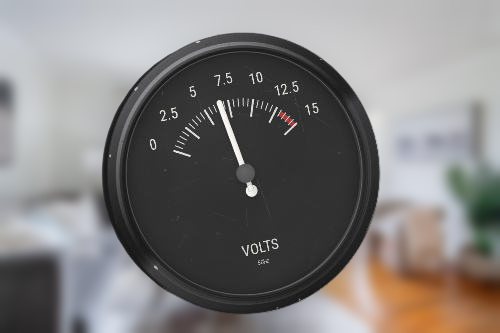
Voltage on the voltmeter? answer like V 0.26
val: V 6.5
